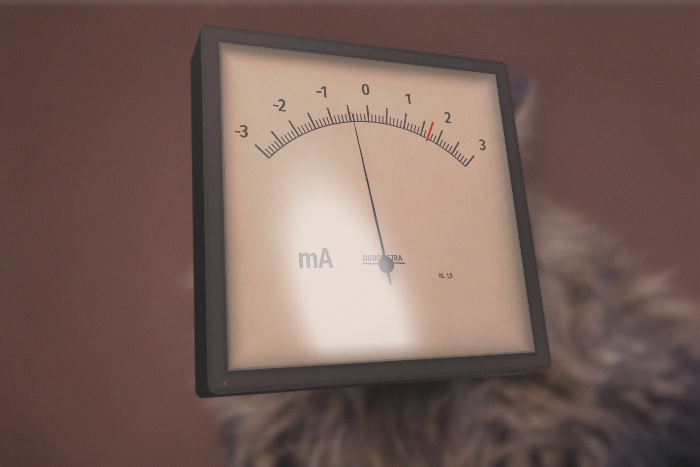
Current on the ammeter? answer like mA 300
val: mA -0.5
